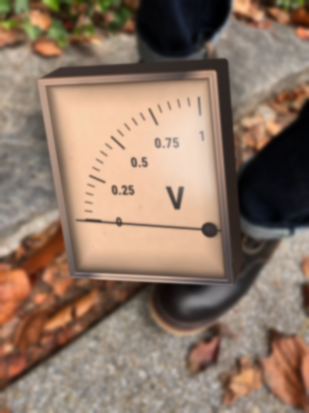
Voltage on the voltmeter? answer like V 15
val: V 0
